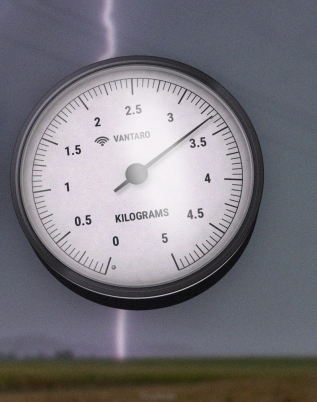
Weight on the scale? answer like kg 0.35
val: kg 3.35
